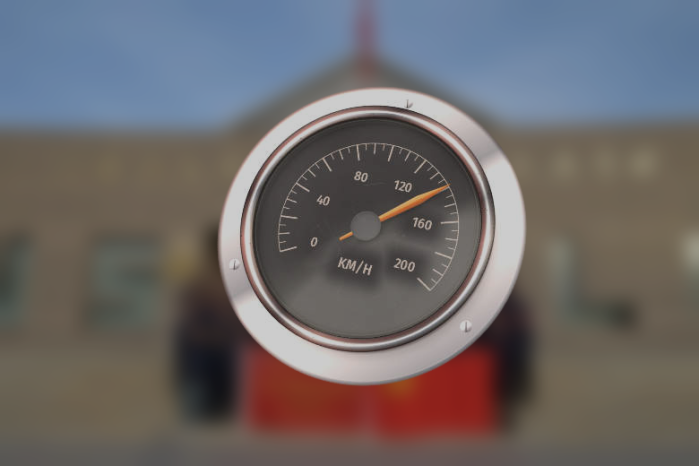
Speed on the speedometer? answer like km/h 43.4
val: km/h 140
